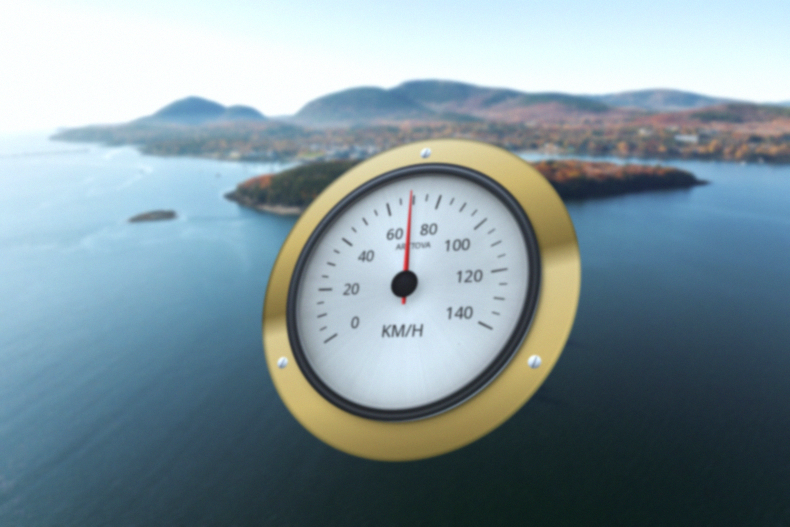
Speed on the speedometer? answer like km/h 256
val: km/h 70
